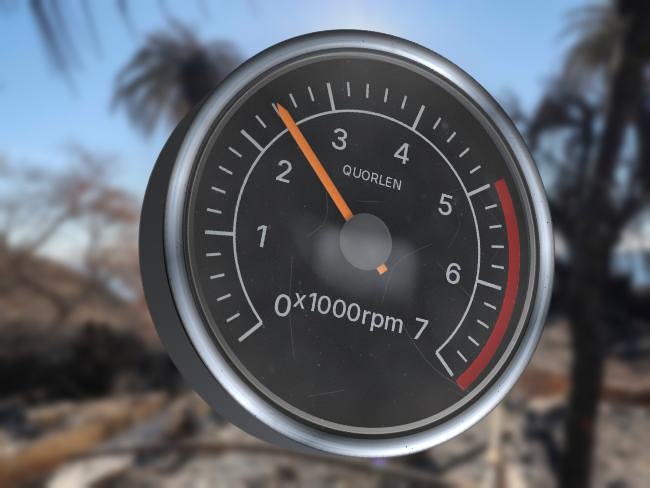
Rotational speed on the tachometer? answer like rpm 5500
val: rpm 2400
